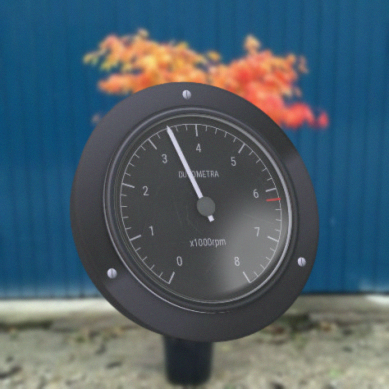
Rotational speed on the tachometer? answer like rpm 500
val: rpm 3400
